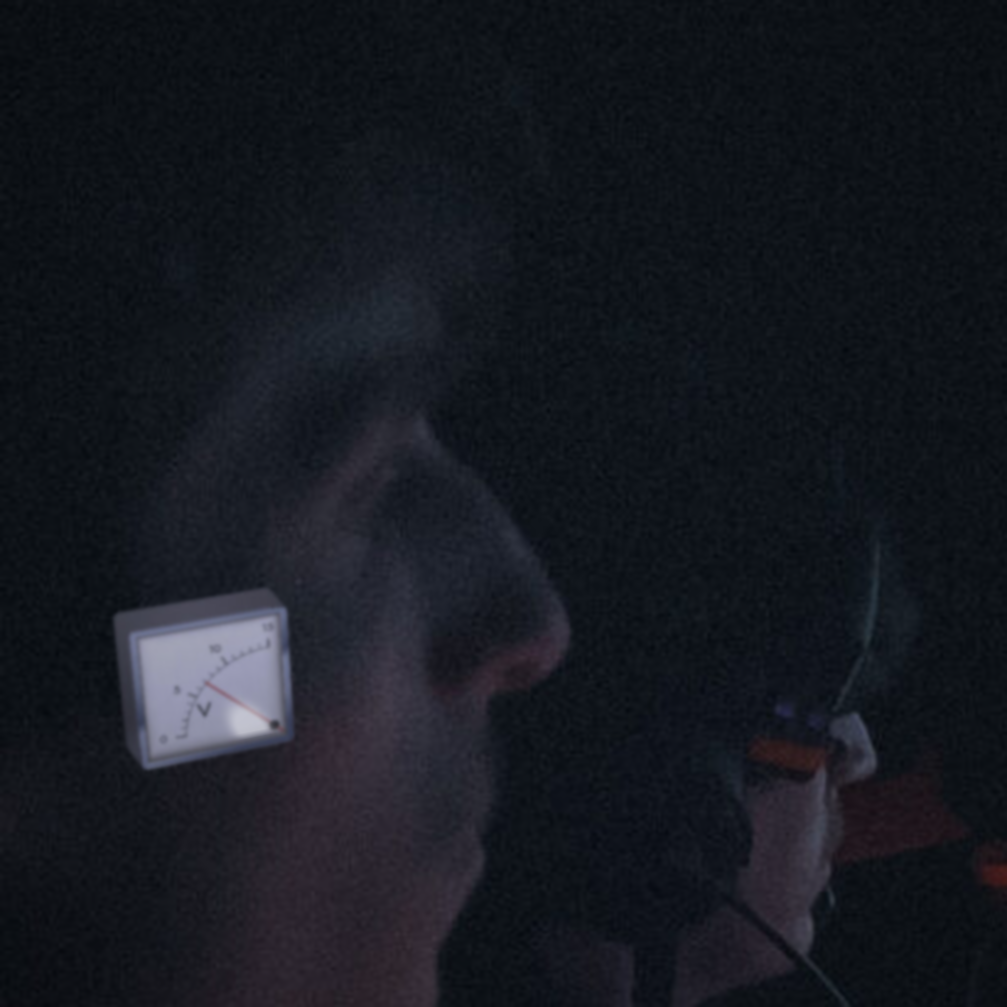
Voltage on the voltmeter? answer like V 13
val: V 7
